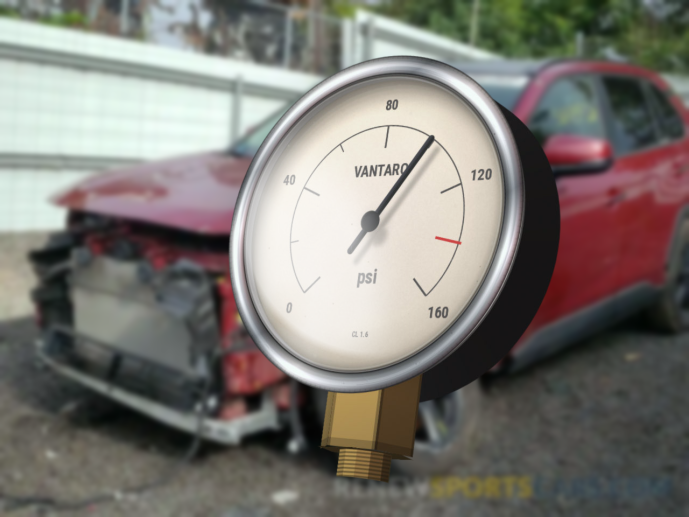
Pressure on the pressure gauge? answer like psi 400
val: psi 100
